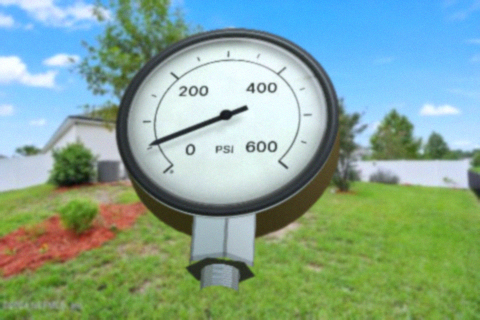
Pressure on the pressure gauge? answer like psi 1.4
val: psi 50
